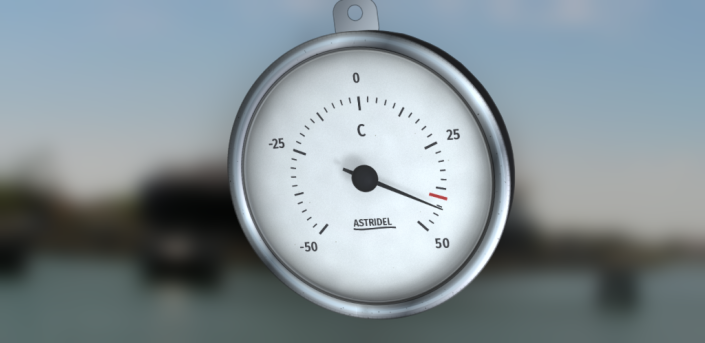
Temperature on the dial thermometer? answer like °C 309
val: °C 42.5
